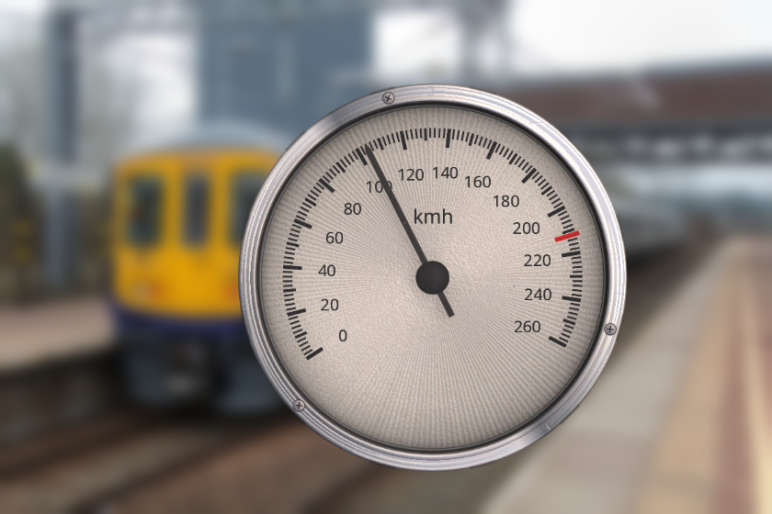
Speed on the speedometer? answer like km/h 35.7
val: km/h 104
